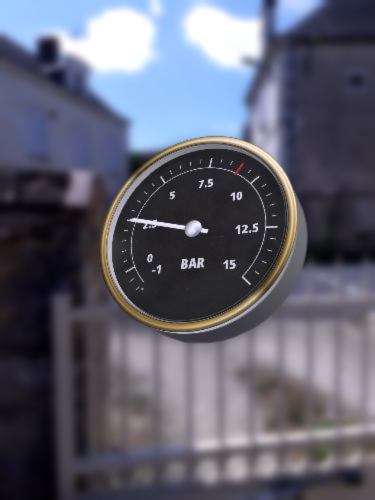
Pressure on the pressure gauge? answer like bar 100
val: bar 2.5
